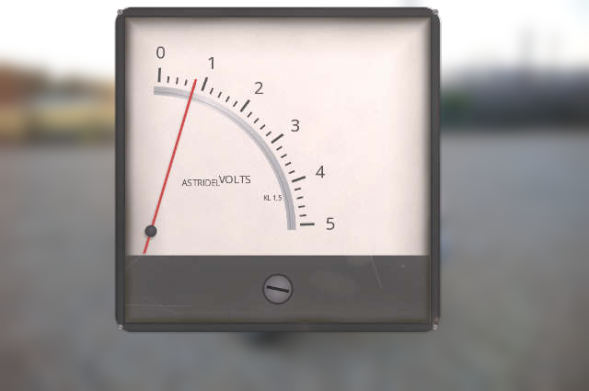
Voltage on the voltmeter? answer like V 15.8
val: V 0.8
